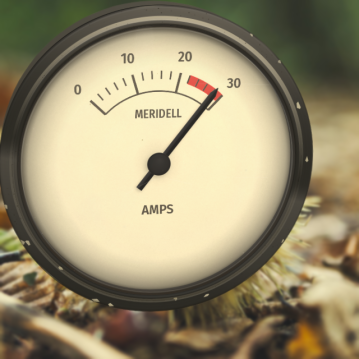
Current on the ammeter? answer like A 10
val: A 28
